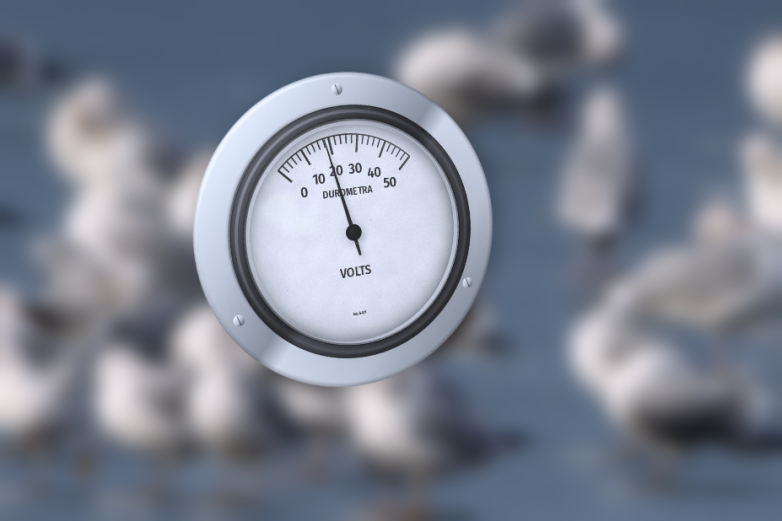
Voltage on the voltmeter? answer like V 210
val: V 18
